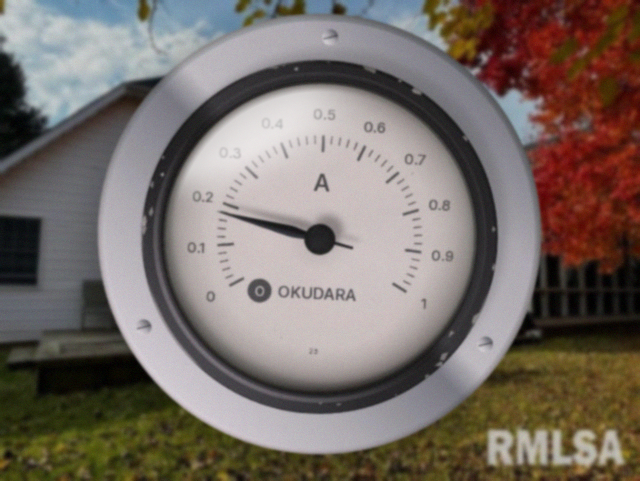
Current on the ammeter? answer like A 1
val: A 0.18
